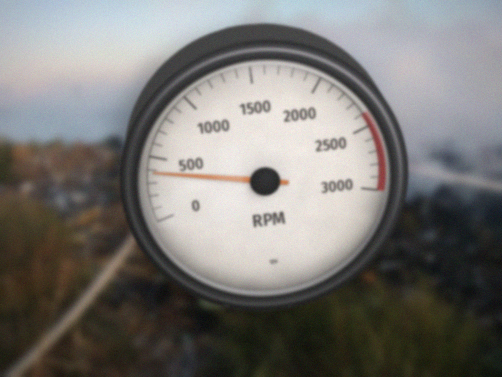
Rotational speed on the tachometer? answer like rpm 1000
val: rpm 400
